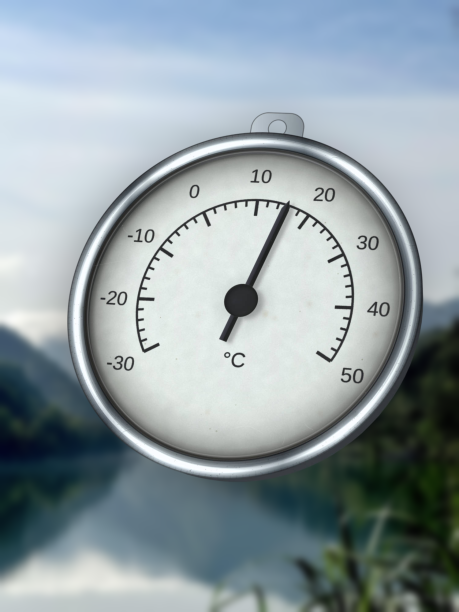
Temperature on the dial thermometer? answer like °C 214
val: °C 16
